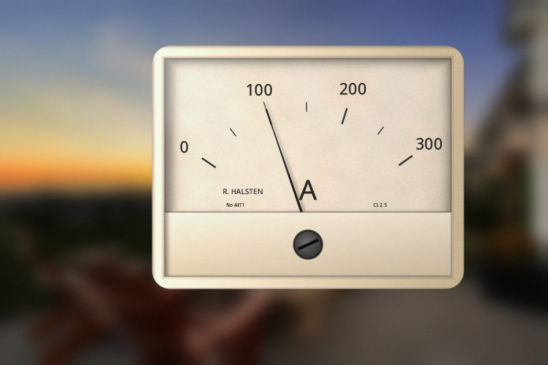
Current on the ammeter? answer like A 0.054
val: A 100
